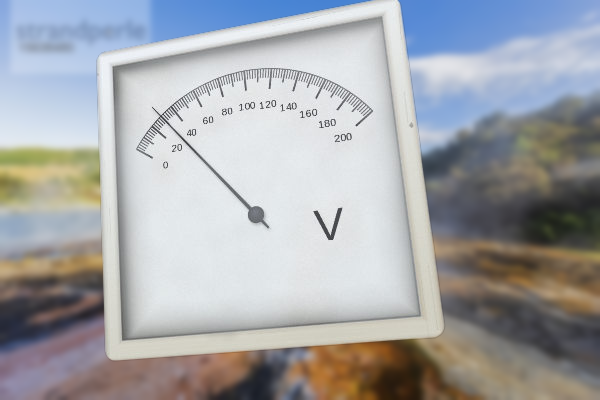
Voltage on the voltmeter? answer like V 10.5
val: V 30
